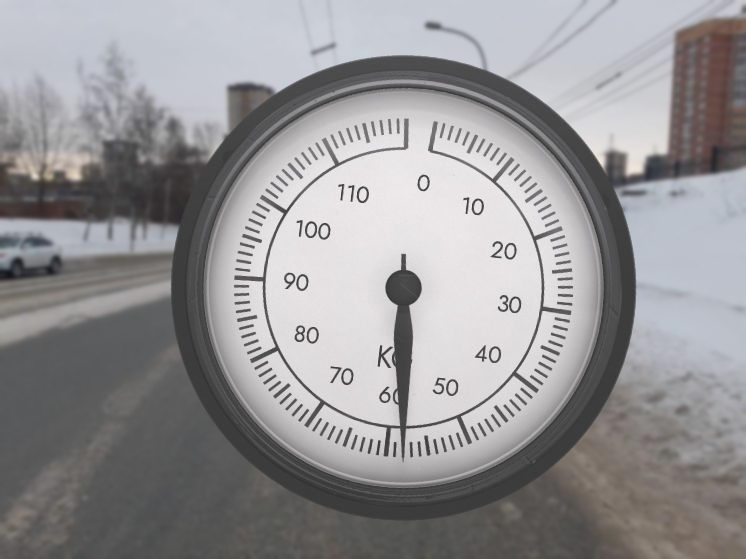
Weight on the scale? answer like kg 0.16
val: kg 58
